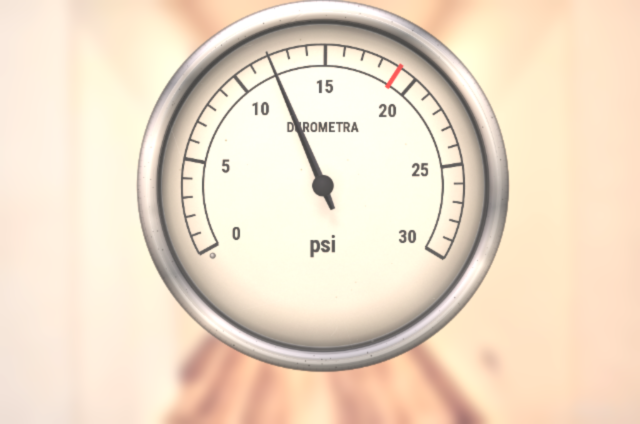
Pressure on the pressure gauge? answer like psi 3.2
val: psi 12
